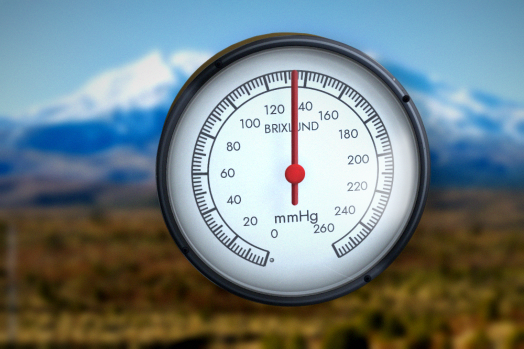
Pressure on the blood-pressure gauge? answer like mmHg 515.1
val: mmHg 134
